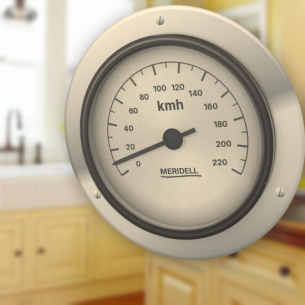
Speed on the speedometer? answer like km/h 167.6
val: km/h 10
